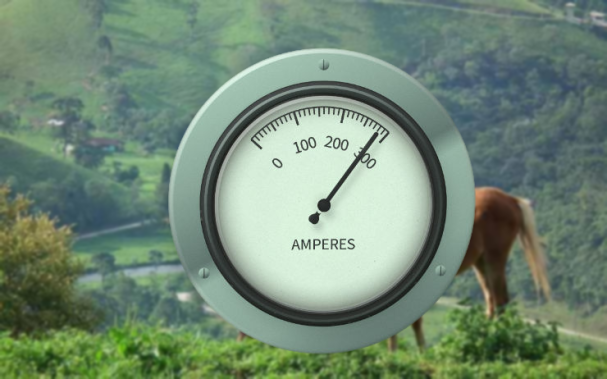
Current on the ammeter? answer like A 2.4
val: A 280
